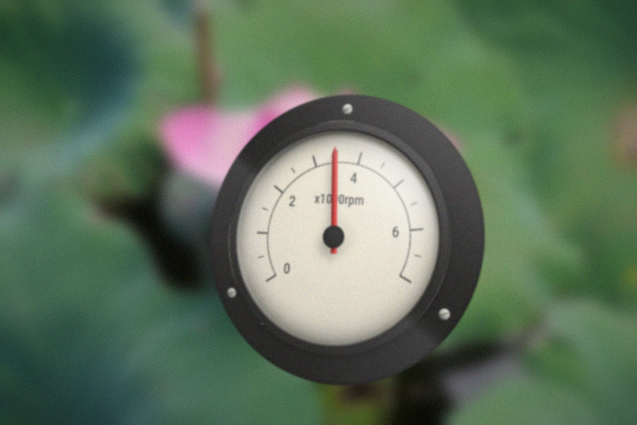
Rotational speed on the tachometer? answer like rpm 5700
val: rpm 3500
